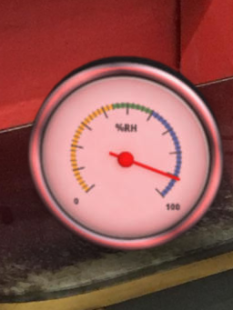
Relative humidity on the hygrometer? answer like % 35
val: % 90
